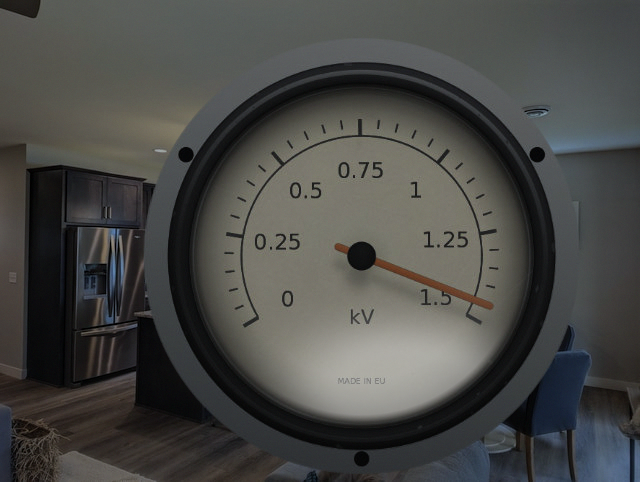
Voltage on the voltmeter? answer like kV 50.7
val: kV 1.45
